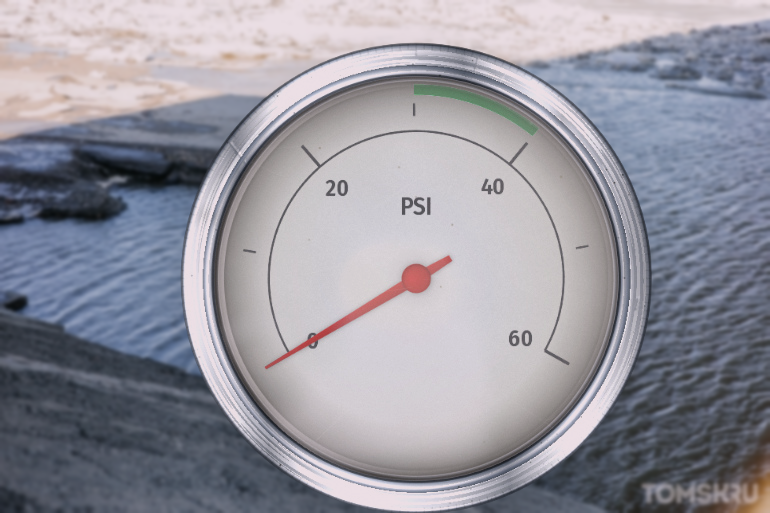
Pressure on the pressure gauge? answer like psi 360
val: psi 0
